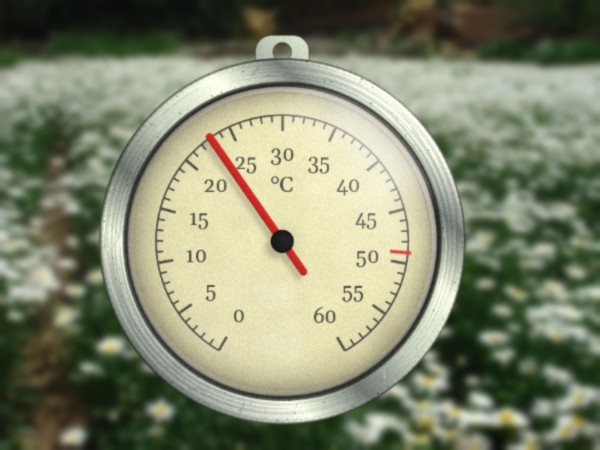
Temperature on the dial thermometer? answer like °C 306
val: °C 23
